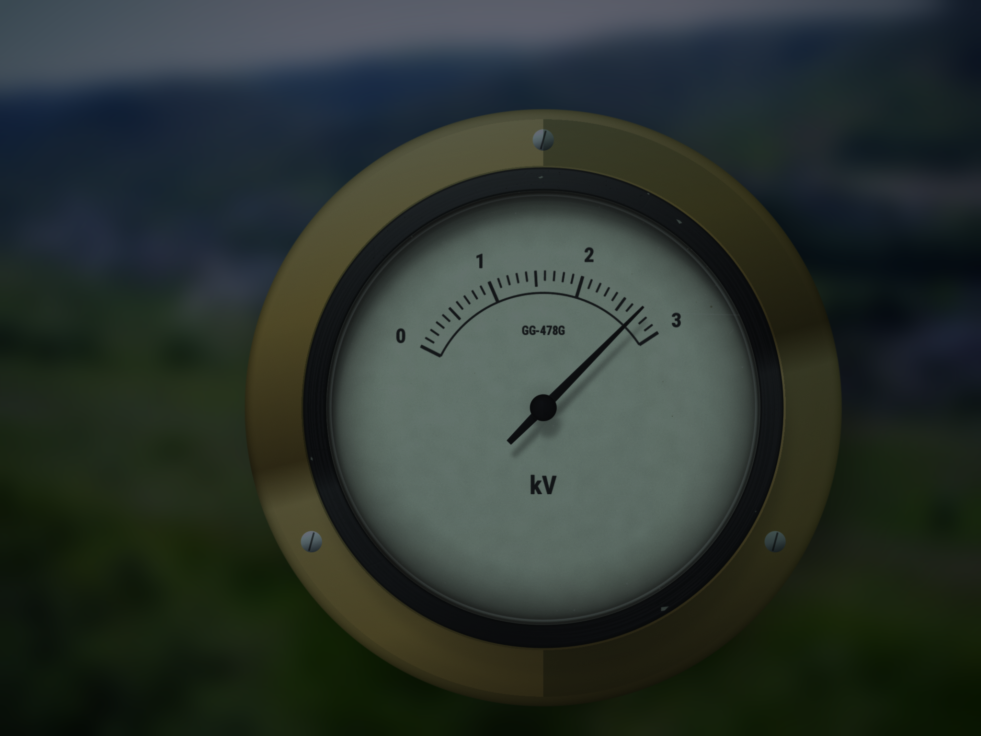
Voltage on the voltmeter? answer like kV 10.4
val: kV 2.7
